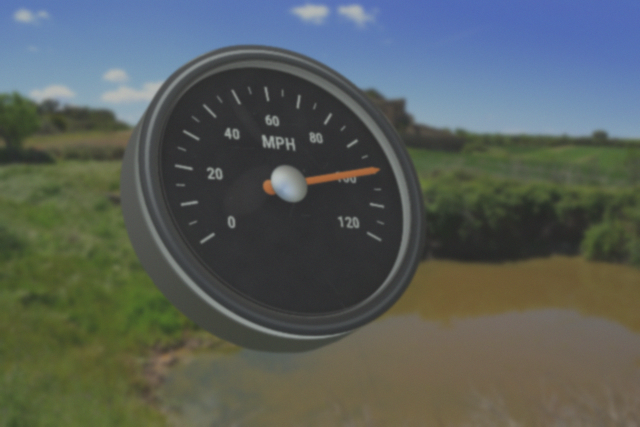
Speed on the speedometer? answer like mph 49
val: mph 100
